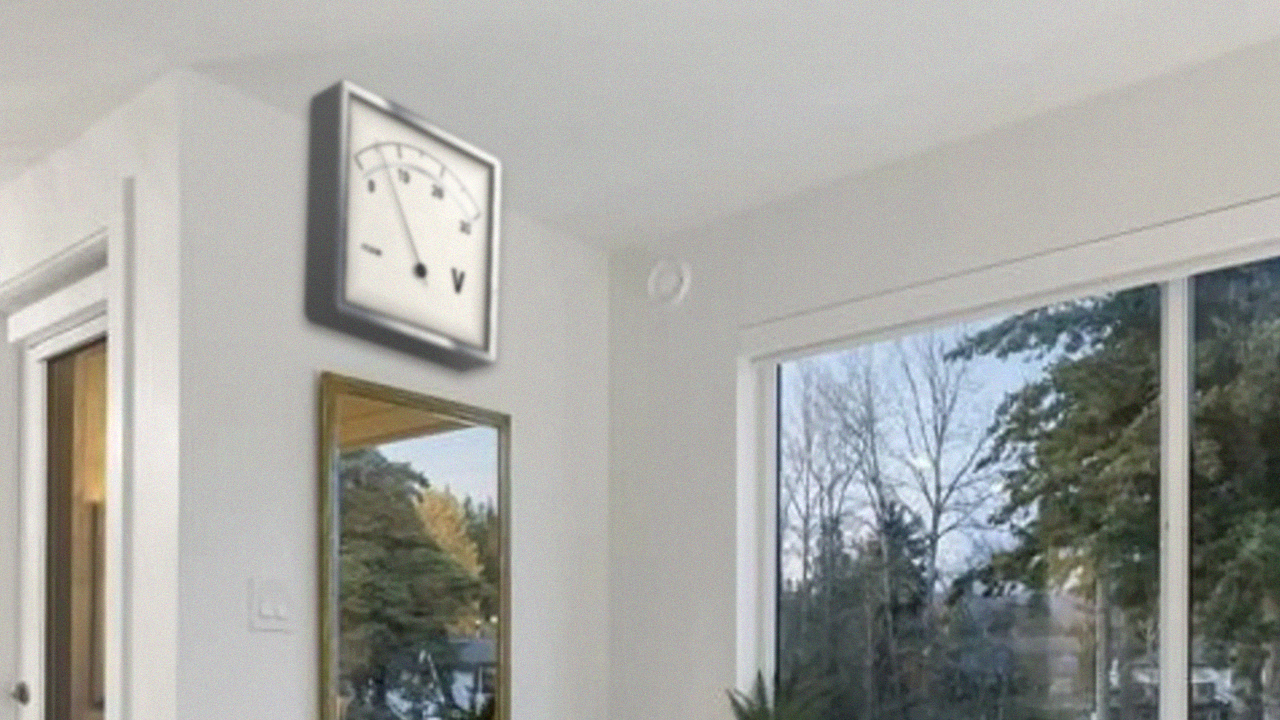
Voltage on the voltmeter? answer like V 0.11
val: V 5
